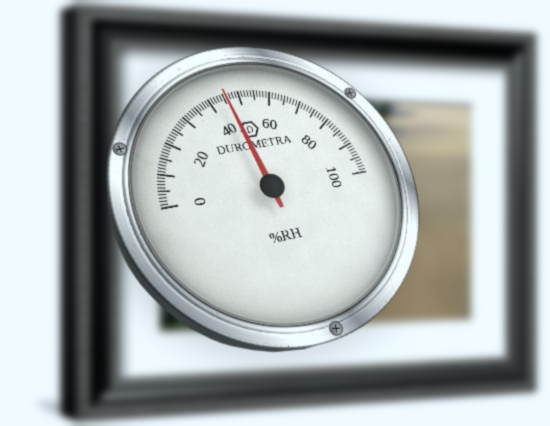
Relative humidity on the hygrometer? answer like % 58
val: % 45
